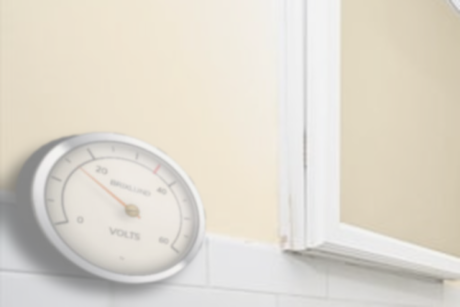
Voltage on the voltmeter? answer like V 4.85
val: V 15
